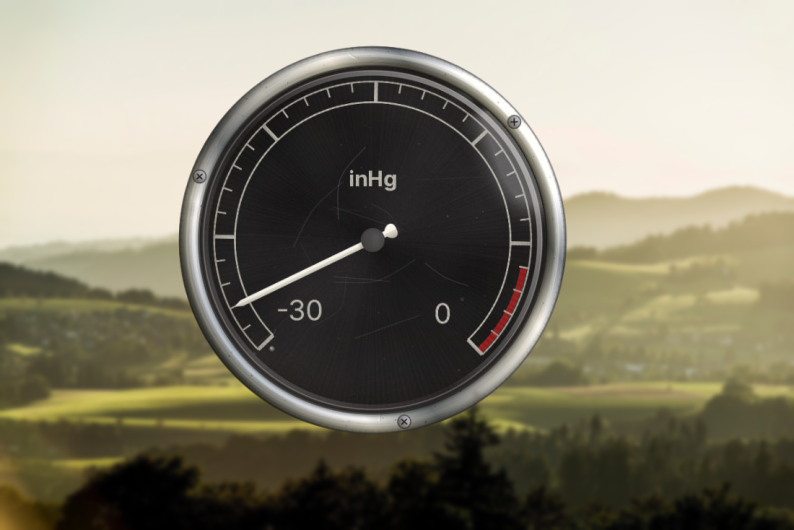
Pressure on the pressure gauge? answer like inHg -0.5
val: inHg -28
